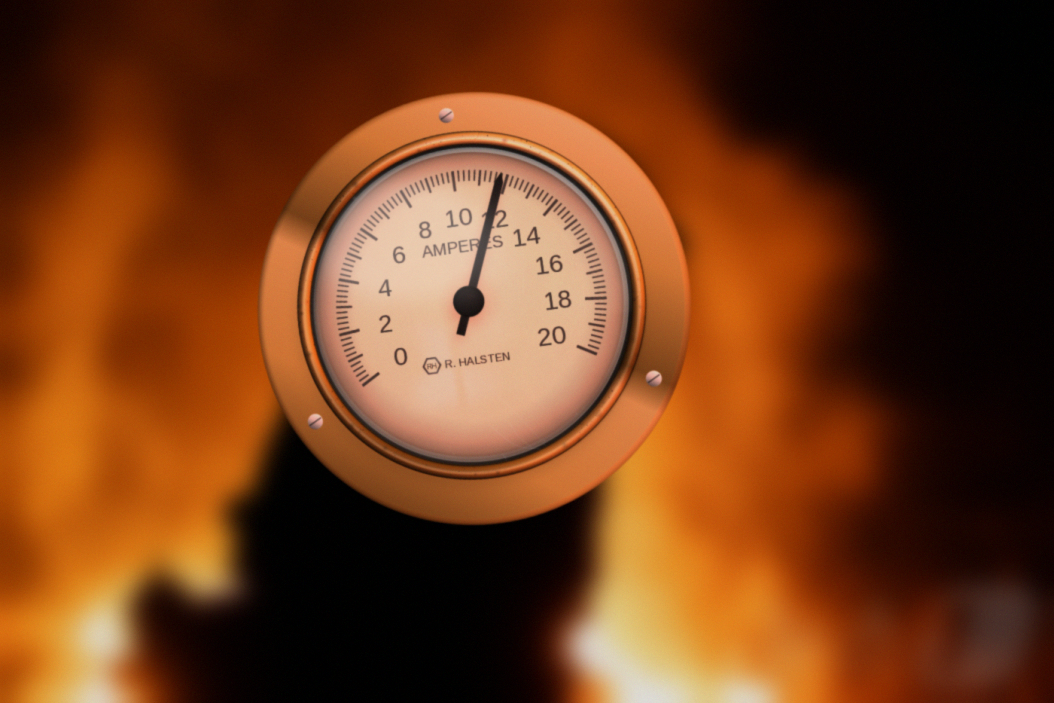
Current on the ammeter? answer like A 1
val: A 11.8
